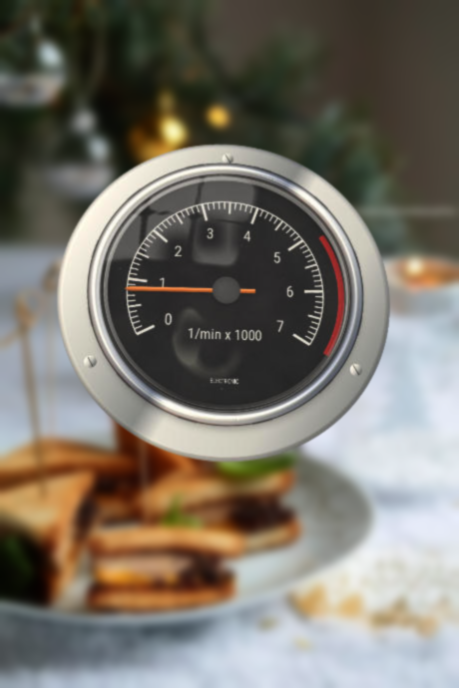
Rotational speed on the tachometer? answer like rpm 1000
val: rpm 800
